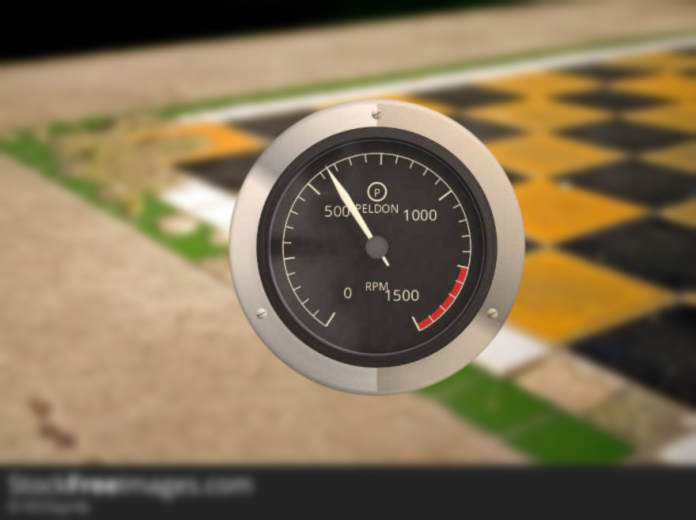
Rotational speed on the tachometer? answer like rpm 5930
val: rpm 575
